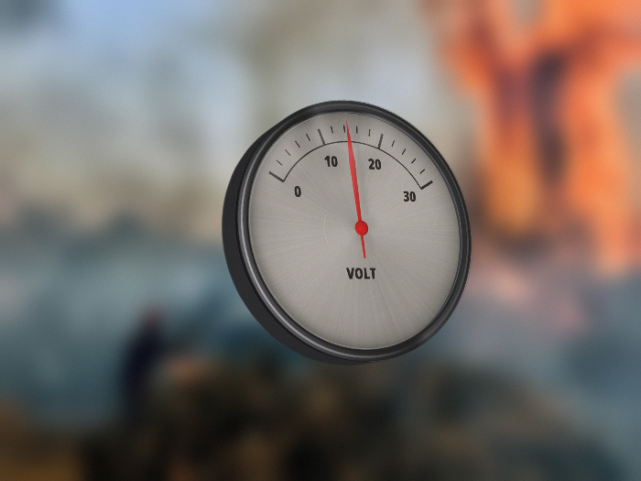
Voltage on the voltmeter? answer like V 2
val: V 14
